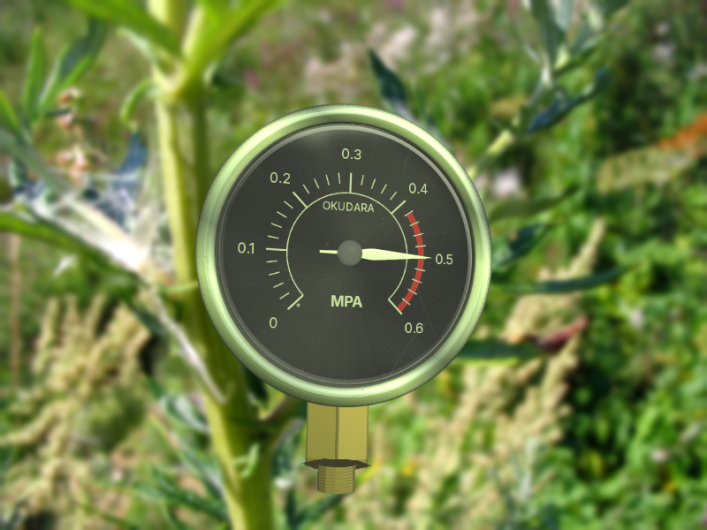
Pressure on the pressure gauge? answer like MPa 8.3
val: MPa 0.5
